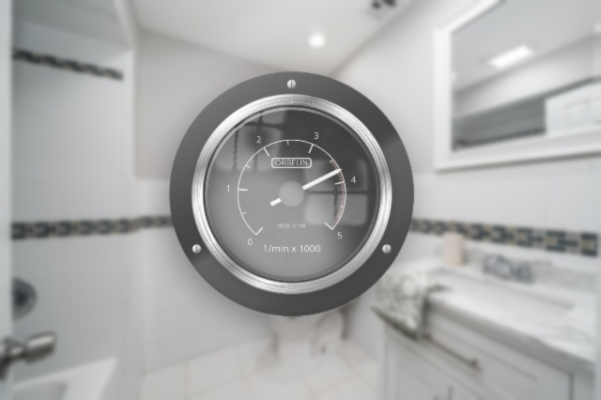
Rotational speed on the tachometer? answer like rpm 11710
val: rpm 3750
